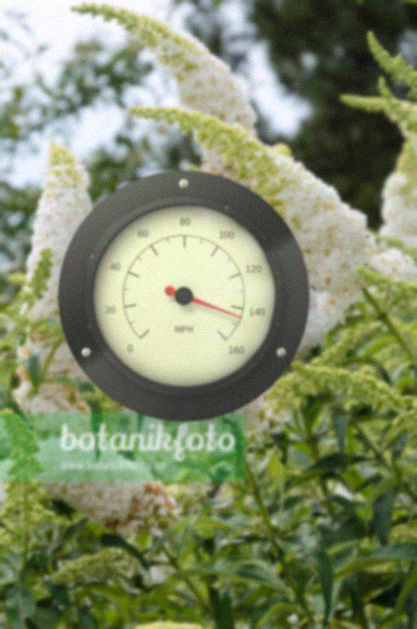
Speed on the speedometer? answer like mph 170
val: mph 145
